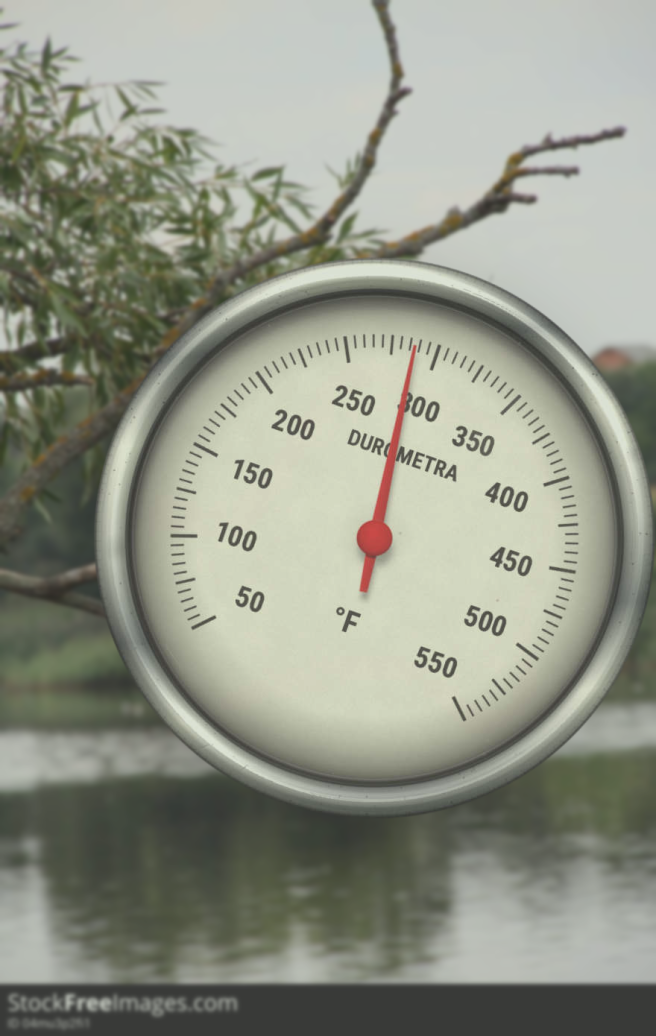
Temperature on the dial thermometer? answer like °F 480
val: °F 287.5
